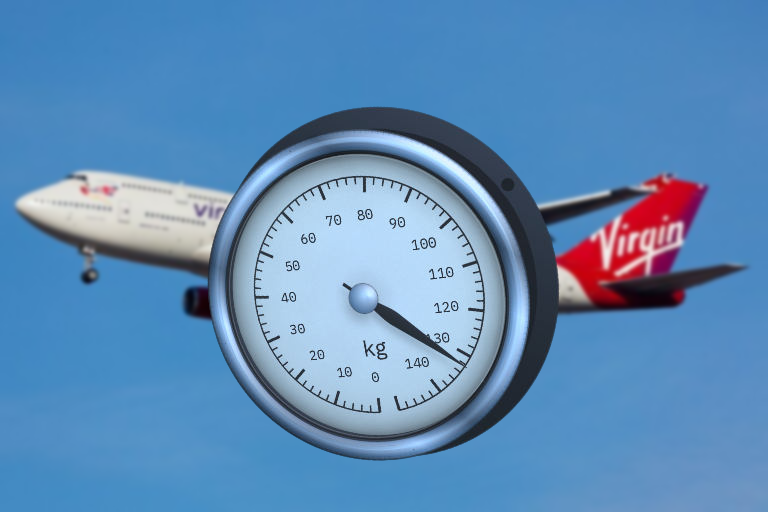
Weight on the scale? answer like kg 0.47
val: kg 132
